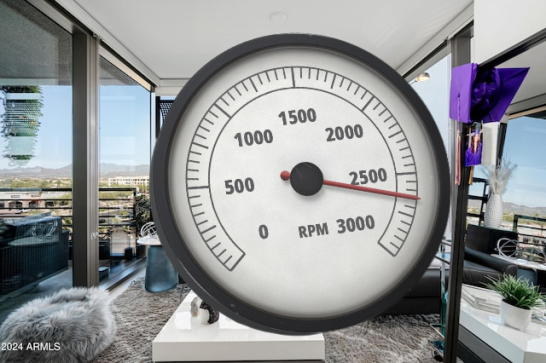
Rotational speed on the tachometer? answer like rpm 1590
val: rpm 2650
